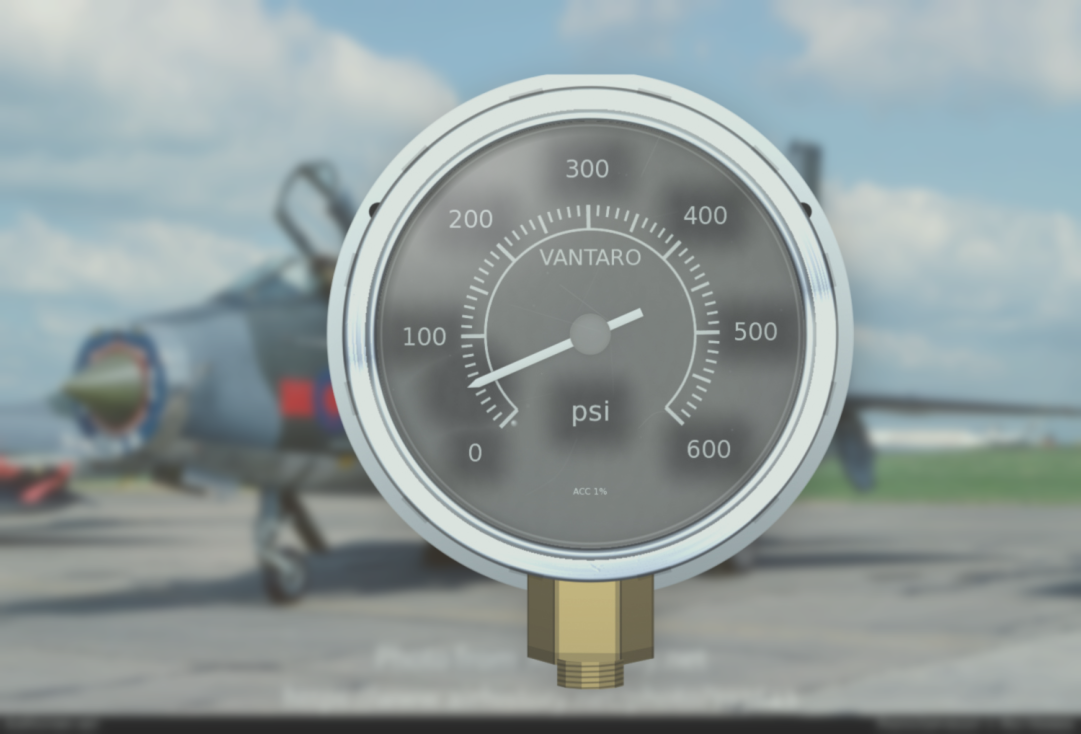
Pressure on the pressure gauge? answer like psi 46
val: psi 50
